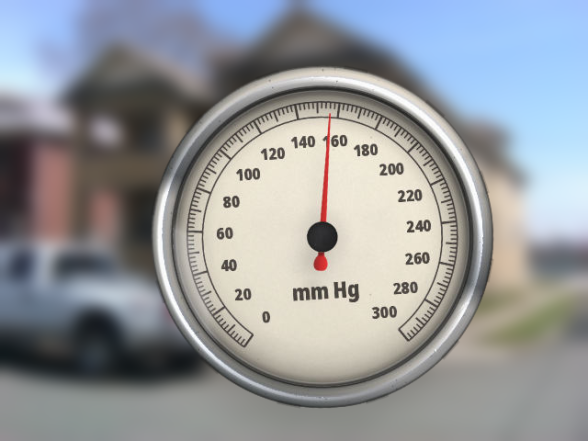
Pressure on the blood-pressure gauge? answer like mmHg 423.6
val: mmHg 156
